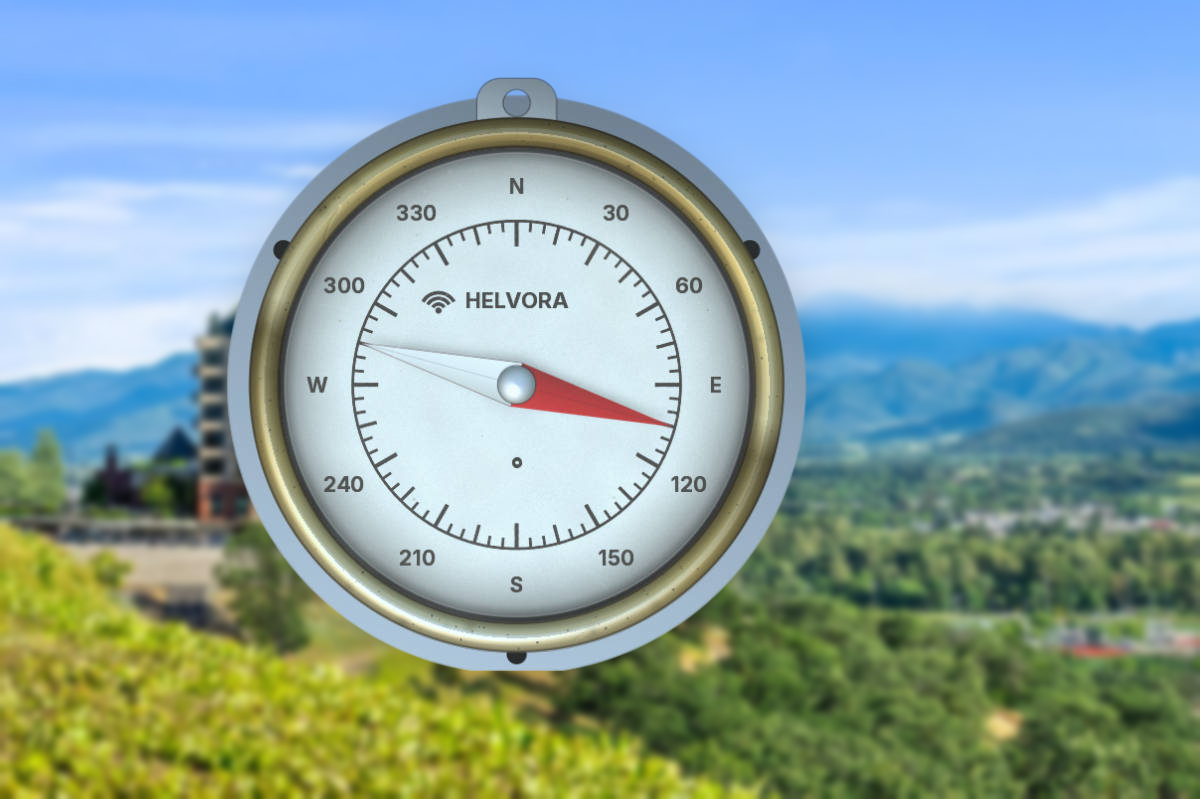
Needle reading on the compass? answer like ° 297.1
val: ° 105
